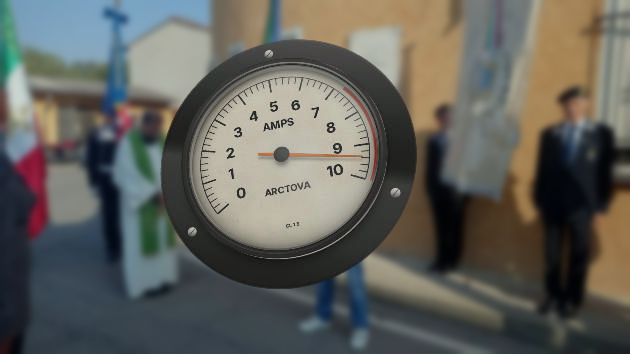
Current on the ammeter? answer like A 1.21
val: A 9.4
